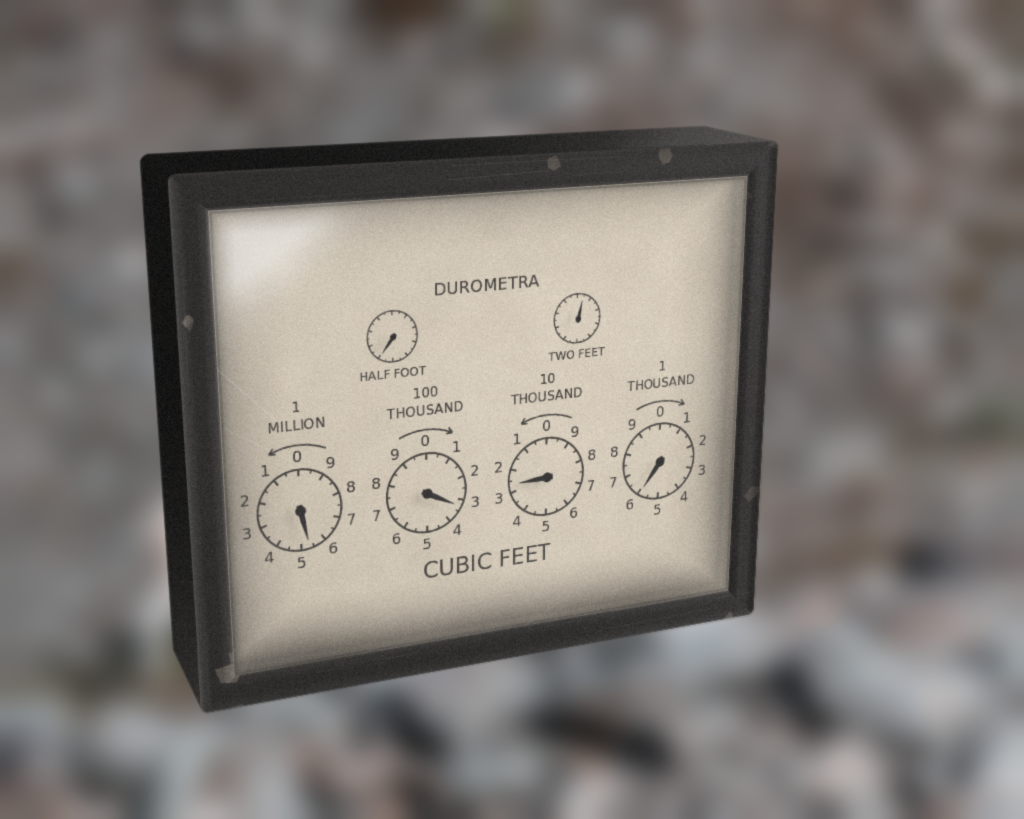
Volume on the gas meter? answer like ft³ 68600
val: ft³ 532600
